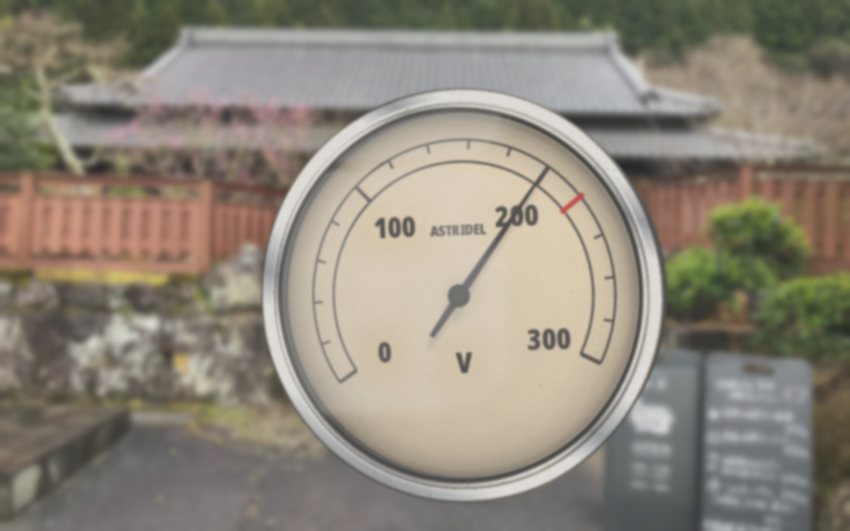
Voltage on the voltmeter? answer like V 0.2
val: V 200
